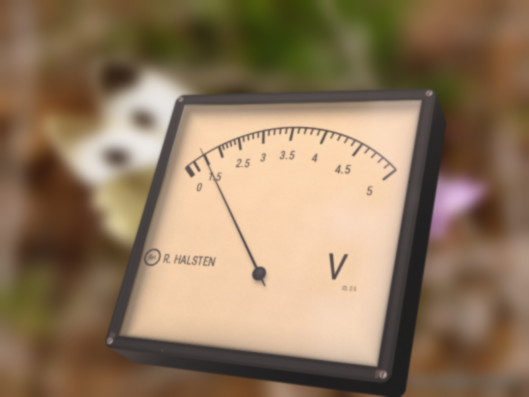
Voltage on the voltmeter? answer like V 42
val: V 1.5
